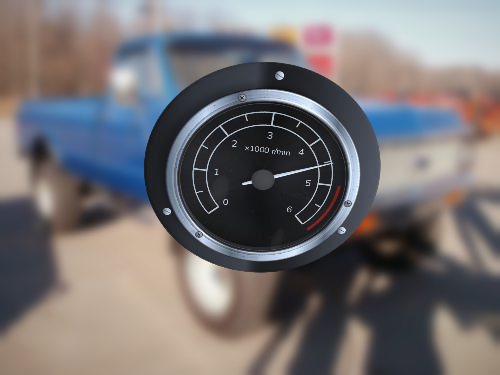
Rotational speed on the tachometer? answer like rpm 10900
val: rpm 4500
